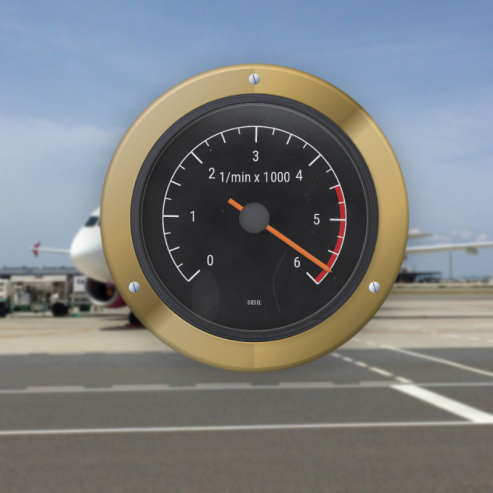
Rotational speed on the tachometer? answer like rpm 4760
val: rpm 5750
